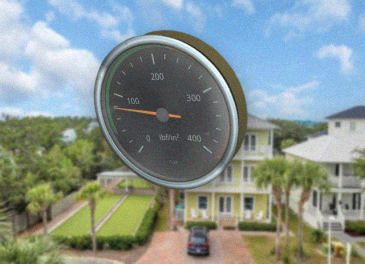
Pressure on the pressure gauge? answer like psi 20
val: psi 80
